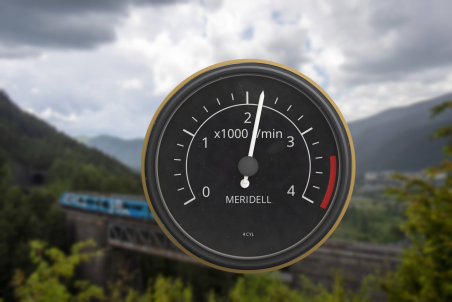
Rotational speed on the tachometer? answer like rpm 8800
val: rpm 2200
